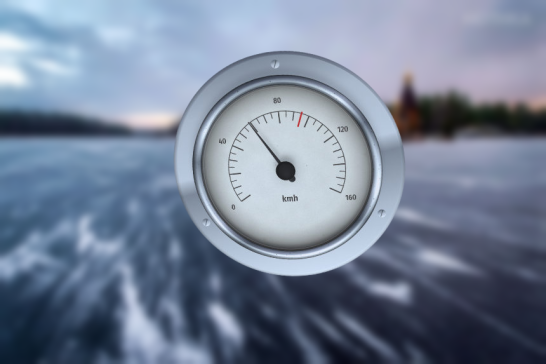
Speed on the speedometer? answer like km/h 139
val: km/h 60
